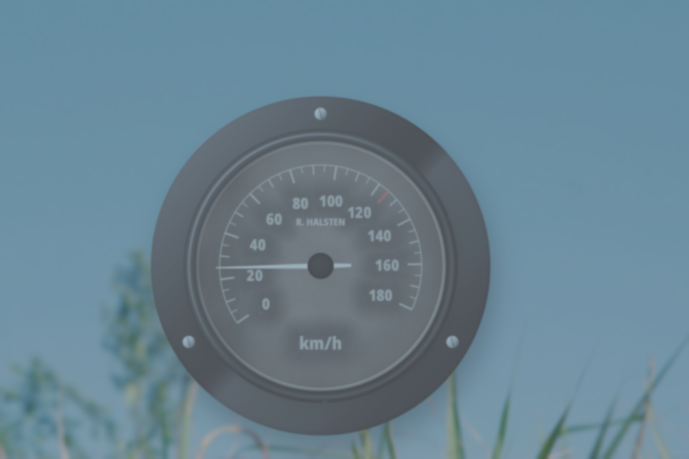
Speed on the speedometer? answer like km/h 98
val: km/h 25
